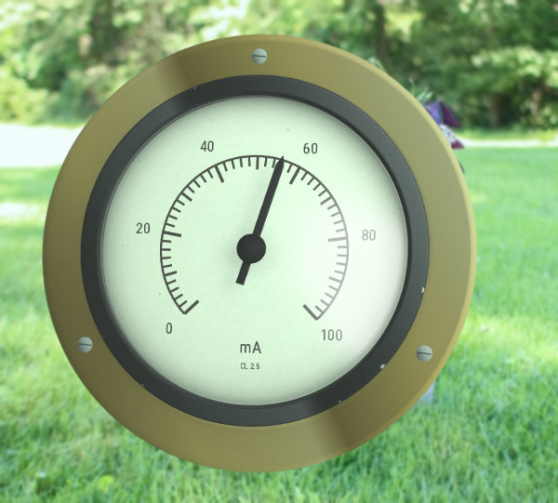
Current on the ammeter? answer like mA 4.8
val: mA 56
